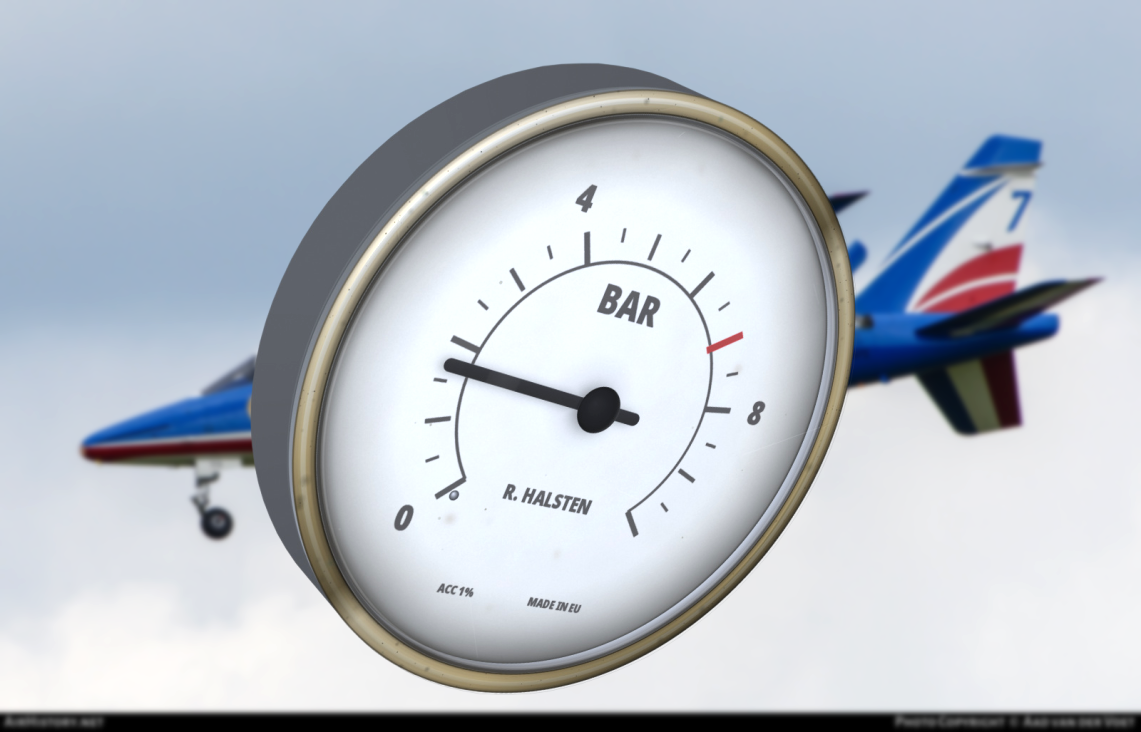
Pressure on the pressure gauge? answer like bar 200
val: bar 1.75
